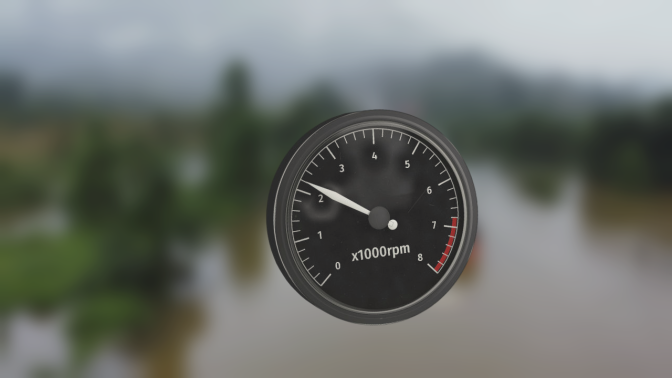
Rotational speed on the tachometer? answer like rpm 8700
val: rpm 2200
